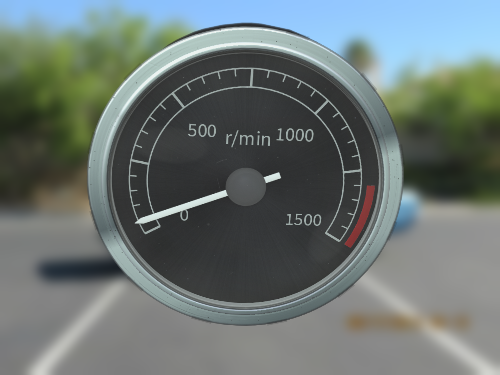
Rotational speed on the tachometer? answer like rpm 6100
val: rpm 50
